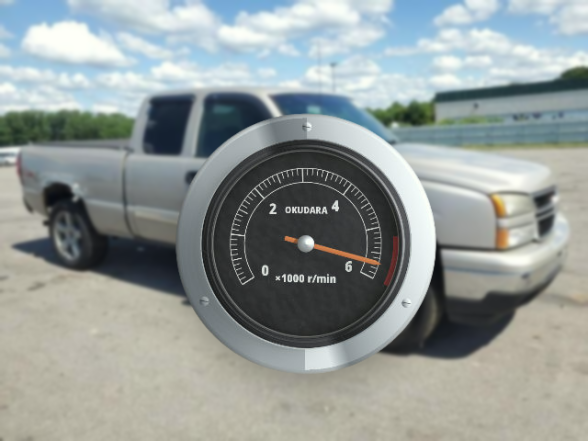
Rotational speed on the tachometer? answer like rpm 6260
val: rpm 5700
